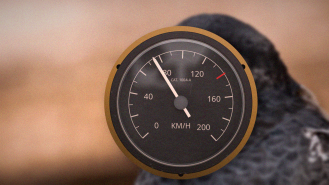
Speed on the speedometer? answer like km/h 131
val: km/h 75
